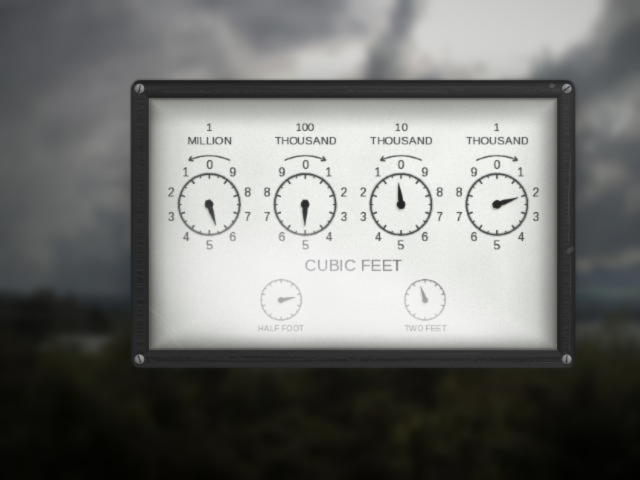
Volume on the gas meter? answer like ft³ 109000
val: ft³ 550200
